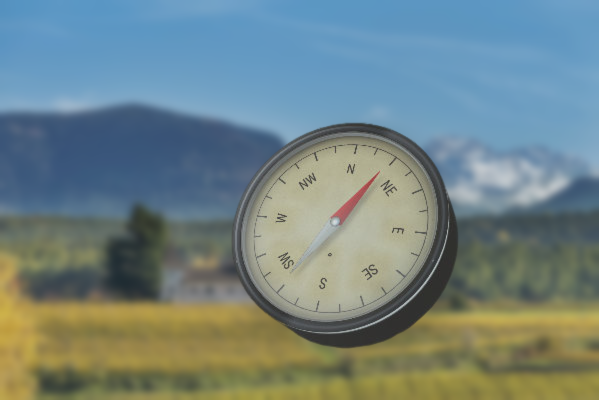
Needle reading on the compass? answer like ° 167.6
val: ° 30
